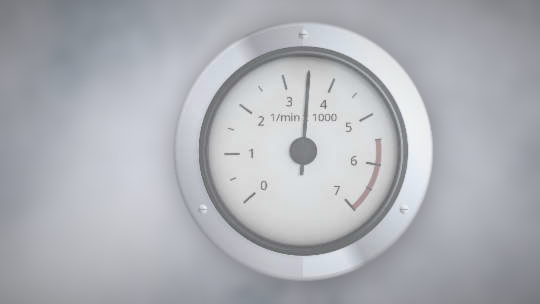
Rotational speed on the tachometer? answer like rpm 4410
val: rpm 3500
